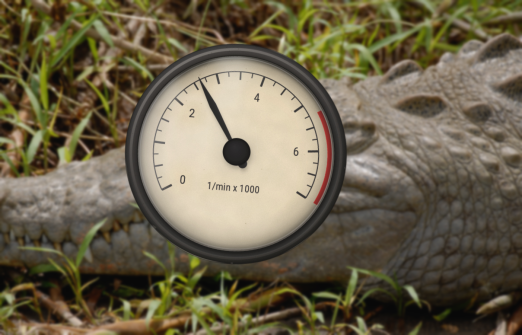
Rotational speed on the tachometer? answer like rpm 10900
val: rpm 2625
